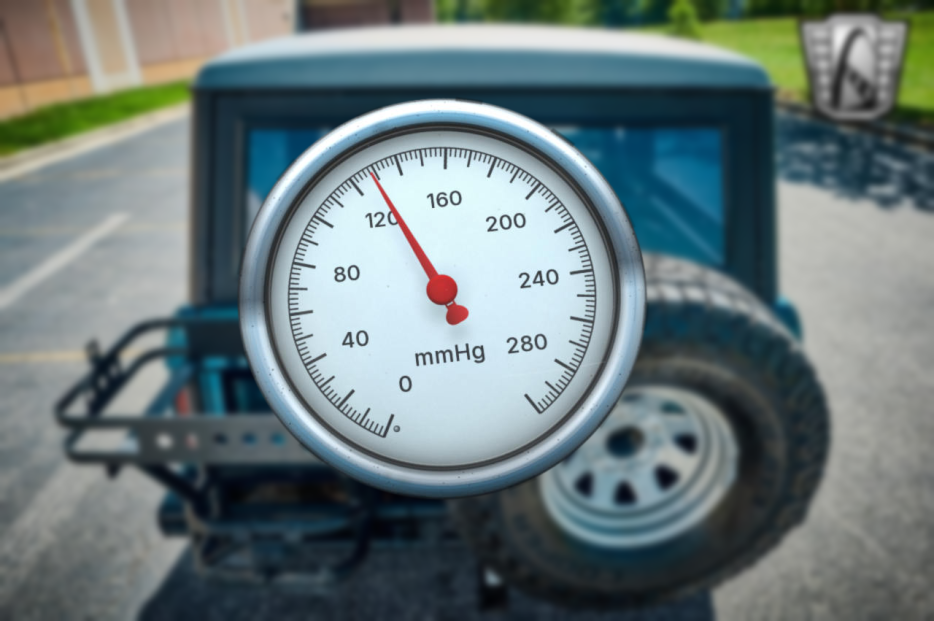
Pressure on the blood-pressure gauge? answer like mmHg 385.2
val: mmHg 128
